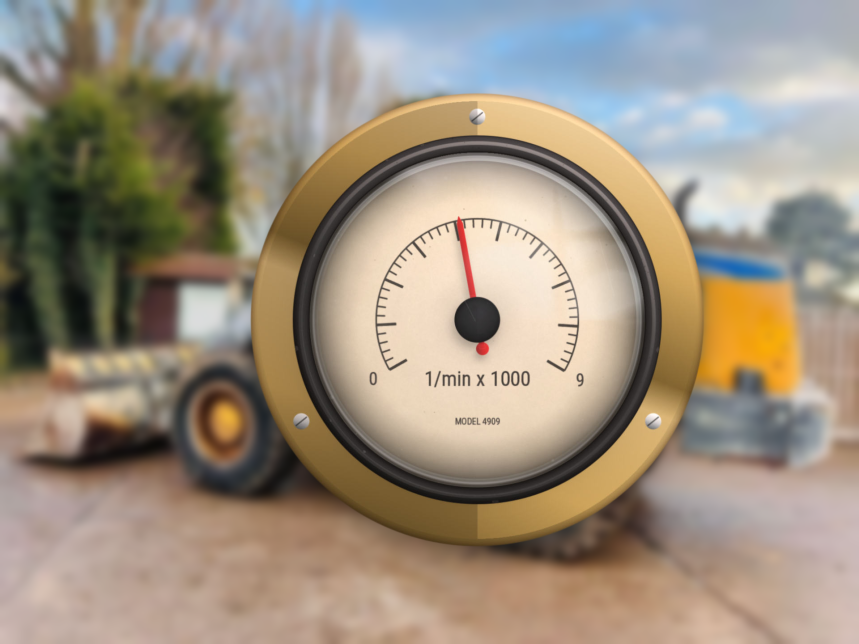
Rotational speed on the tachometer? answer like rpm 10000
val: rpm 4100
